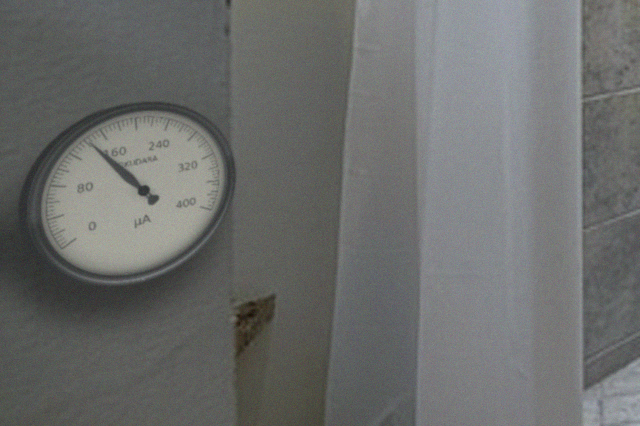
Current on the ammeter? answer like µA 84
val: µA 140
